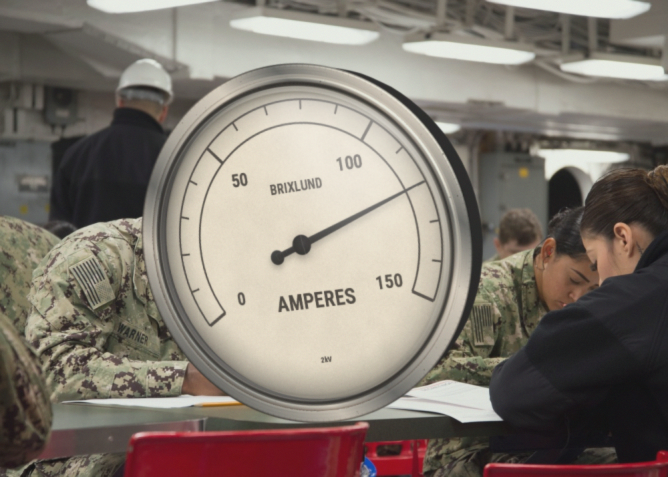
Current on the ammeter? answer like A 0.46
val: A 120
